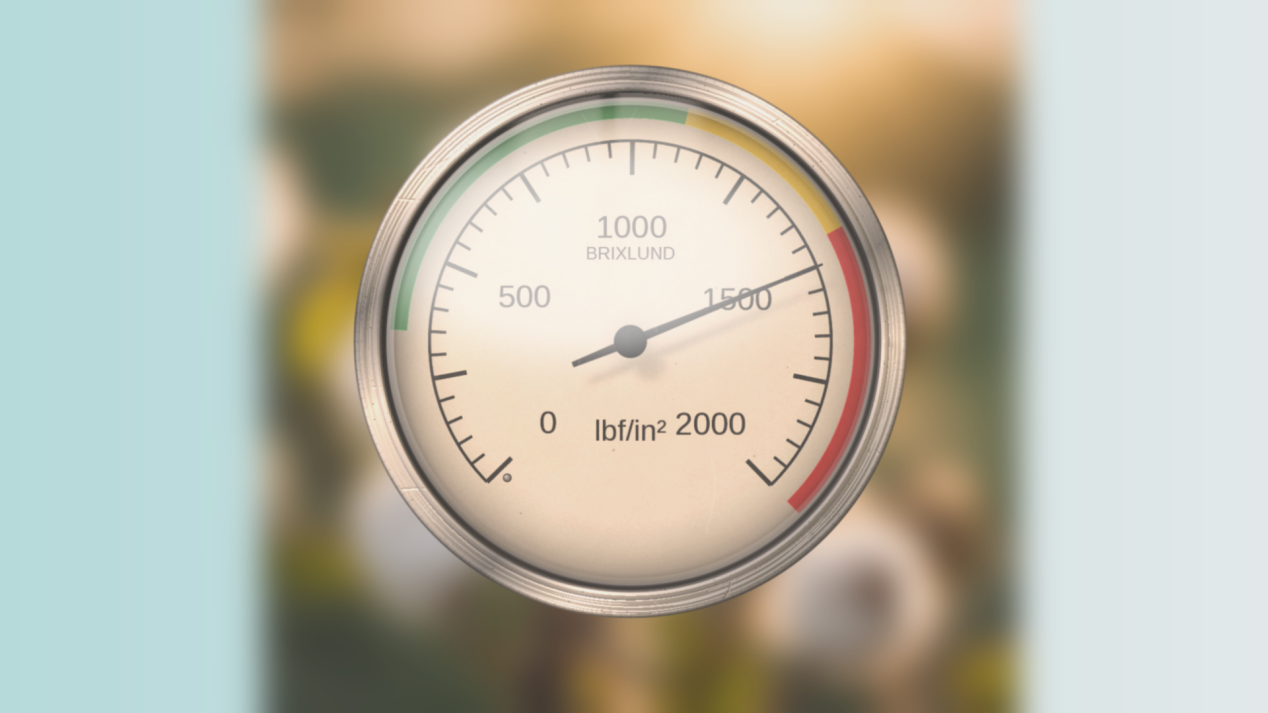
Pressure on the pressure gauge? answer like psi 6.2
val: psi 1500
